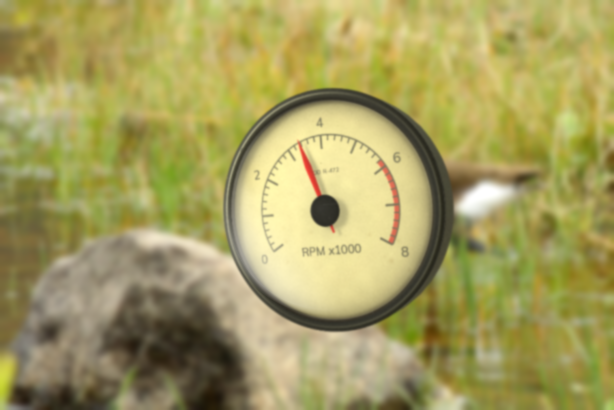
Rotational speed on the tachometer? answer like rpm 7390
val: rpm 3400
